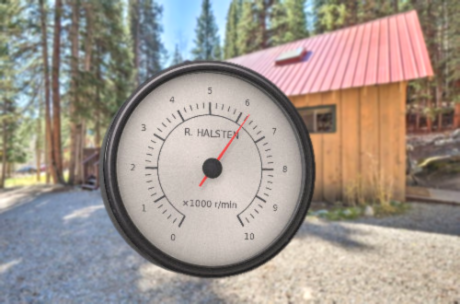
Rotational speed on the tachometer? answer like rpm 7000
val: rpm 6200
